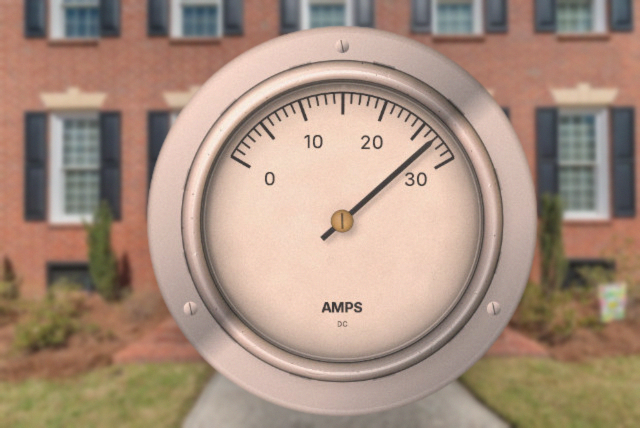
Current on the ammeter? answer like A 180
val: A 27
